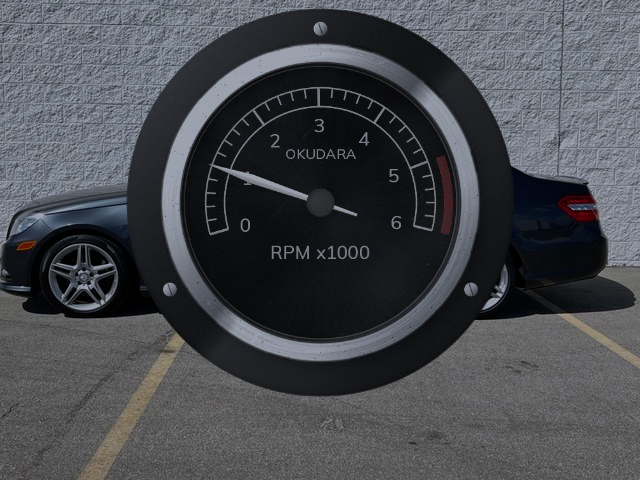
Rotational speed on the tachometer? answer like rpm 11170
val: rpm 1000
